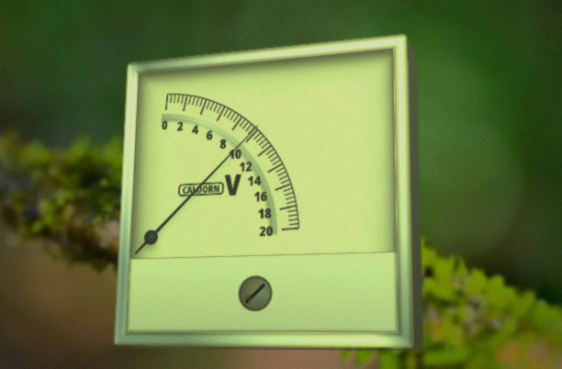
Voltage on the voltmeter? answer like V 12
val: V 10
